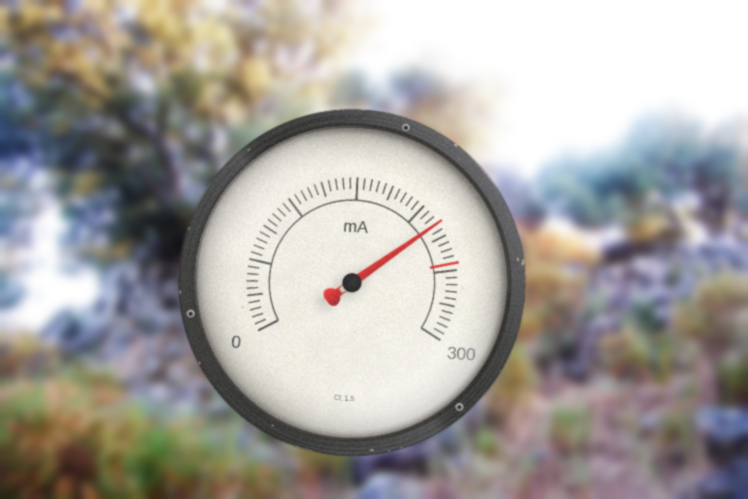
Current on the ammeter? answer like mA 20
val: mA 215
